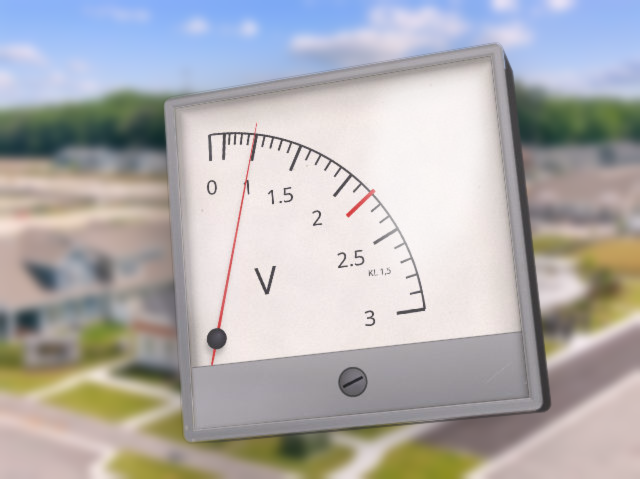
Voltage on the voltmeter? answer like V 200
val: V 1
